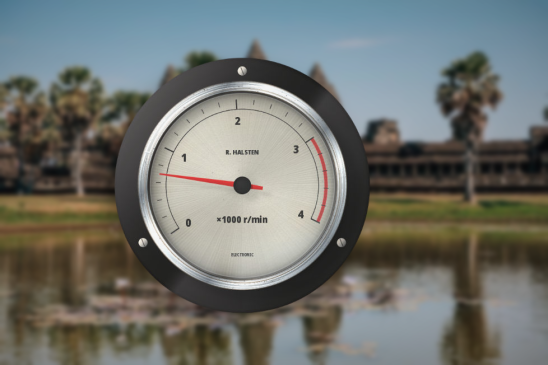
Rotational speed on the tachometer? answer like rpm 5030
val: rpm 700
